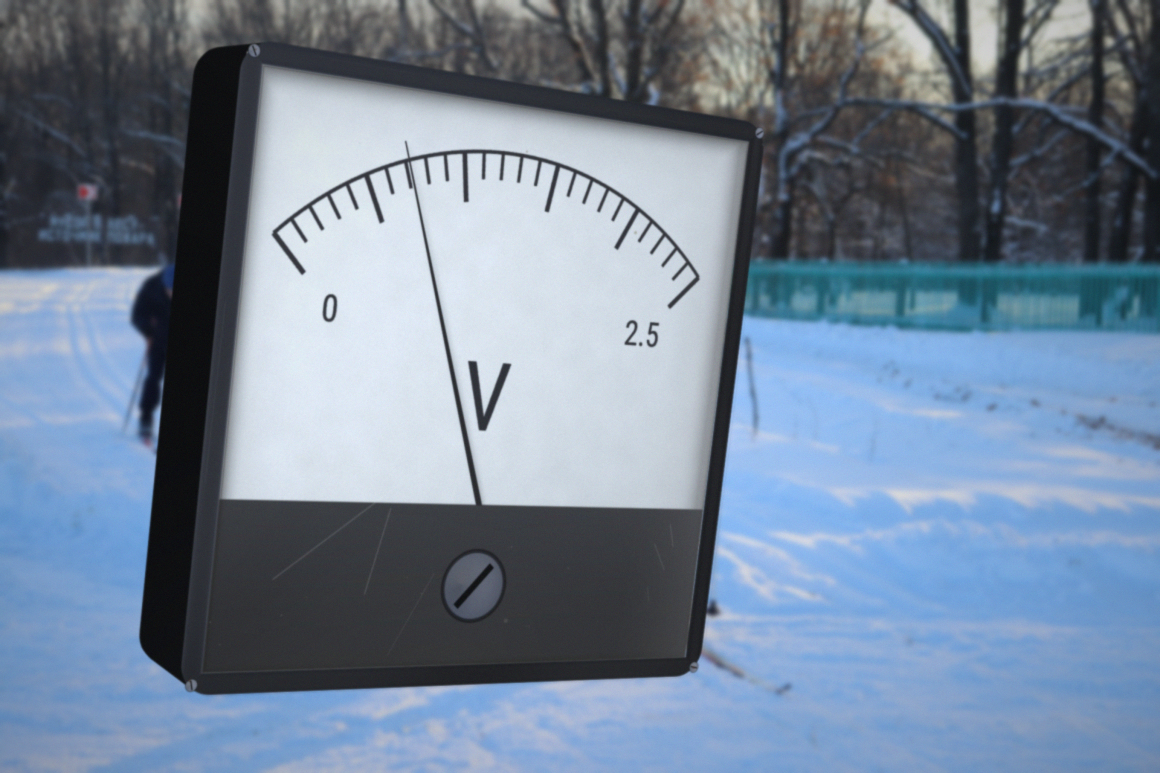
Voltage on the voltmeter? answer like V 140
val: V 0.7
